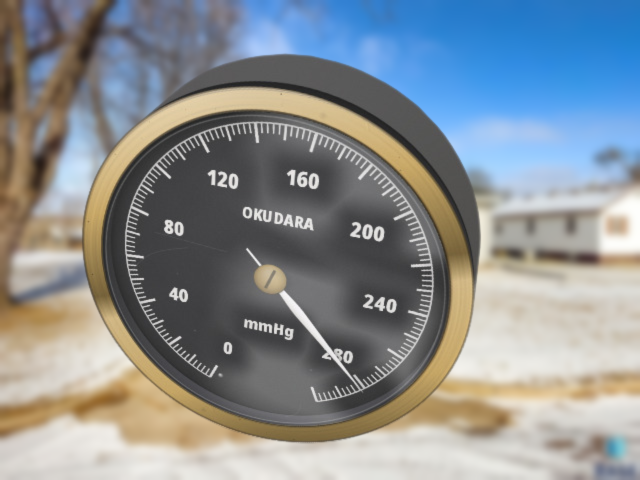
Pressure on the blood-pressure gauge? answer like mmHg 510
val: mmHg 280
